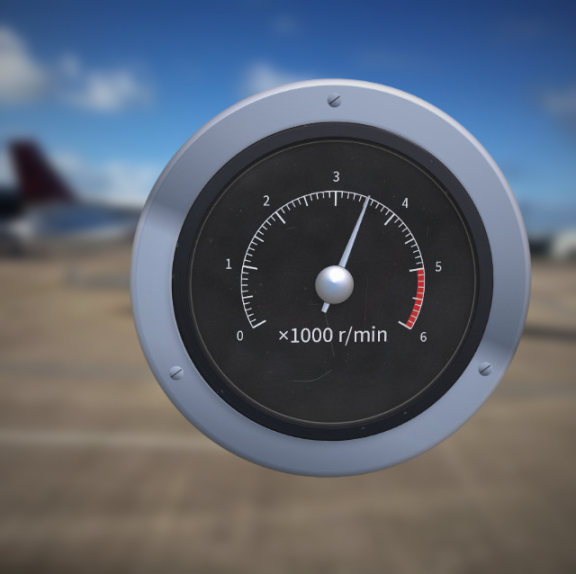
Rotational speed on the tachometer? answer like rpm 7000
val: rpm 3500
